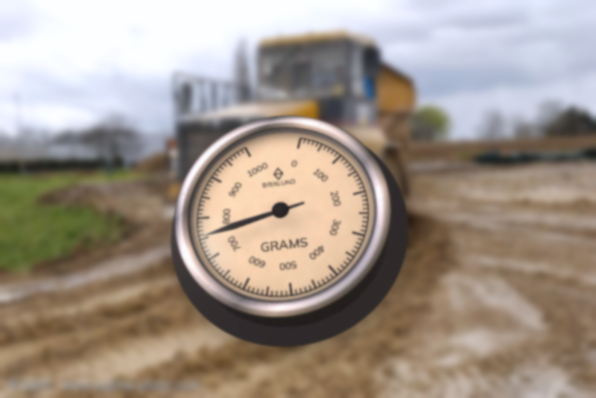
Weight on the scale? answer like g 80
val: g 750
